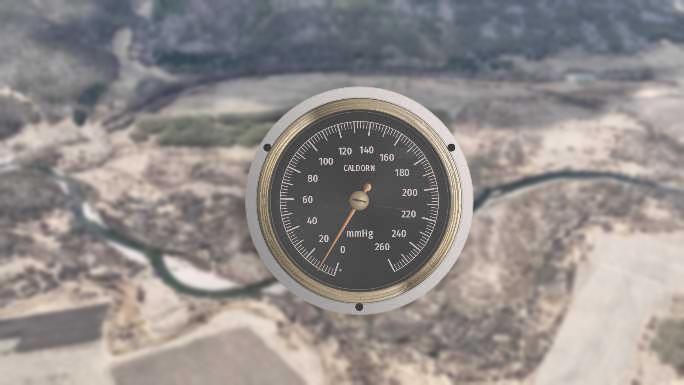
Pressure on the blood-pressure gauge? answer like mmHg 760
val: mmHg 10
